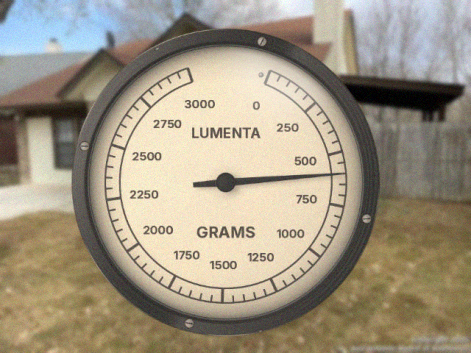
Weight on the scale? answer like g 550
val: g 600
